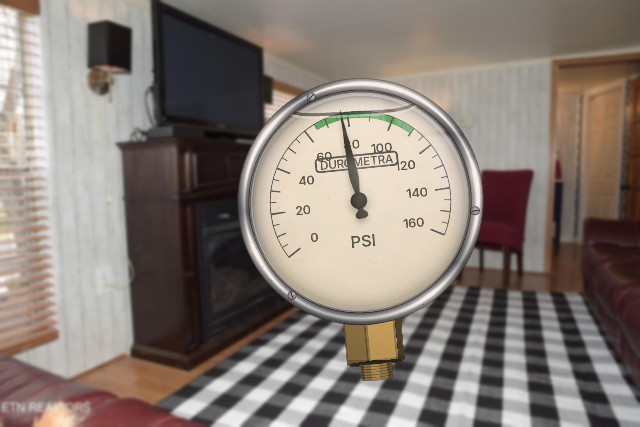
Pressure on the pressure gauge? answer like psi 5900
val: psi 77.5
